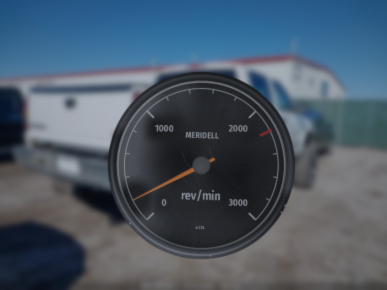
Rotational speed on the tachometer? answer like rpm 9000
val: rpm 200
